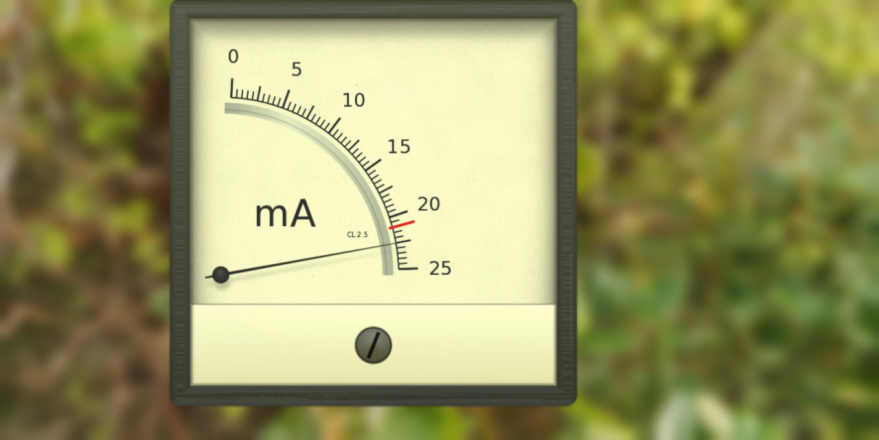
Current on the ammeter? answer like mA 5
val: mA 22.5
